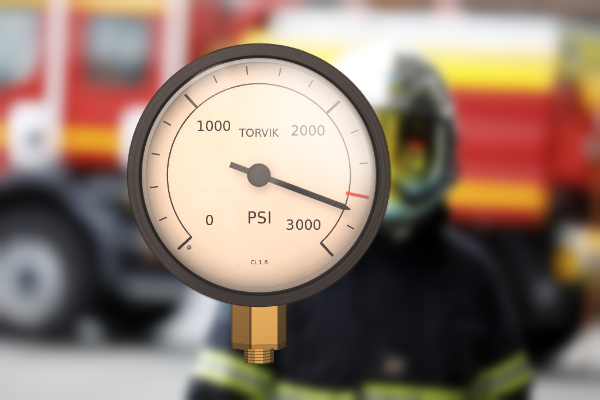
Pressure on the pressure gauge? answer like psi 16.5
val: psi 2700
